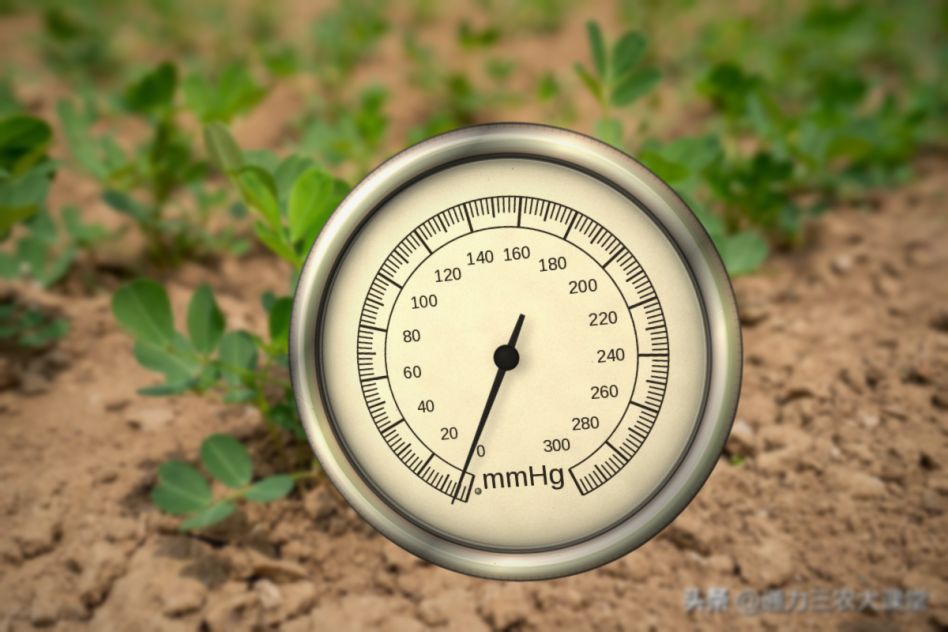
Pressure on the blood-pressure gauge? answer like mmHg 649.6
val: mmHg 4
